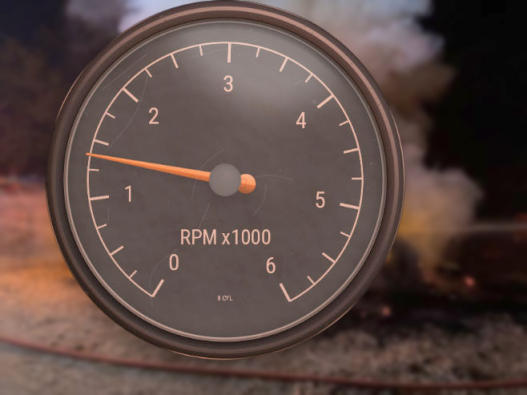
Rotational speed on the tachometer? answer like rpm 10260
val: rpm 1375
